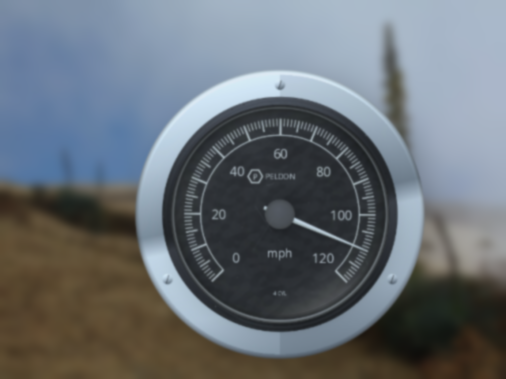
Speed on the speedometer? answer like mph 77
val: mph 110
